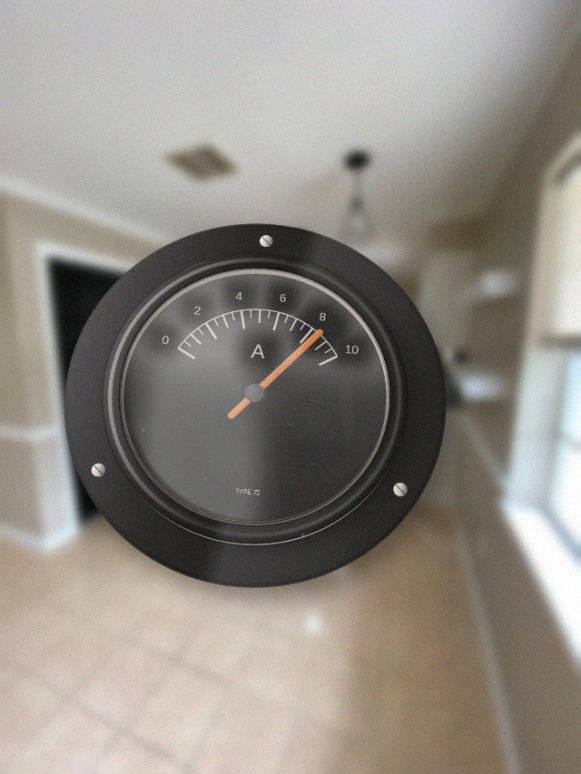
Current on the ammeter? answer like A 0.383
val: A 8.5
